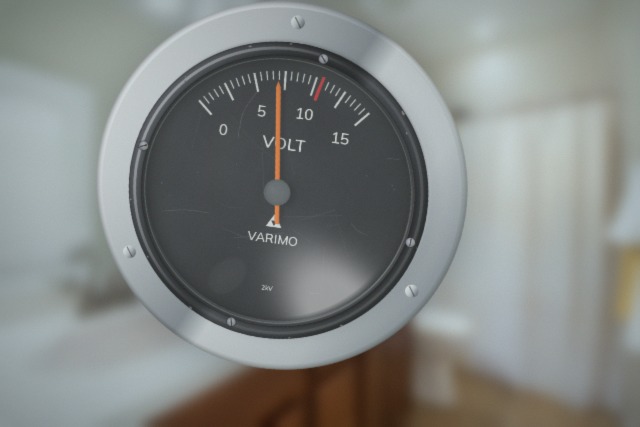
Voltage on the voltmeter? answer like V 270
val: V 7
